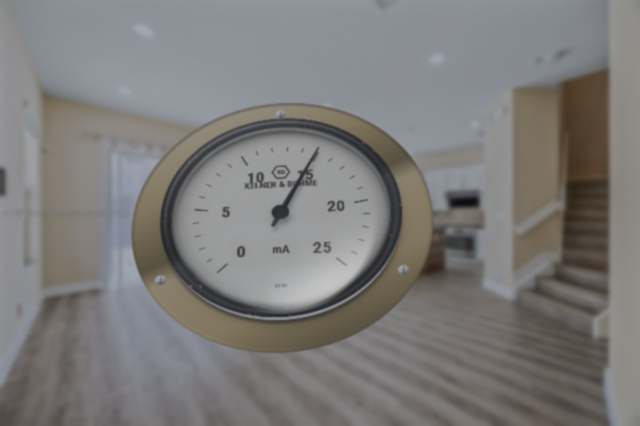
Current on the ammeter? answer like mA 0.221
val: mA 15
